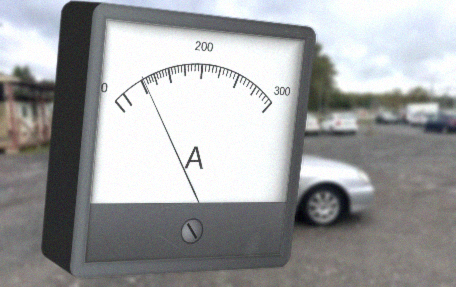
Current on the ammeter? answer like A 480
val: A 100
